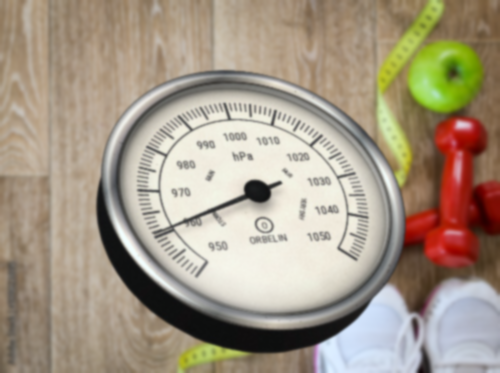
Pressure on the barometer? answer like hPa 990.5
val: hPa 960
